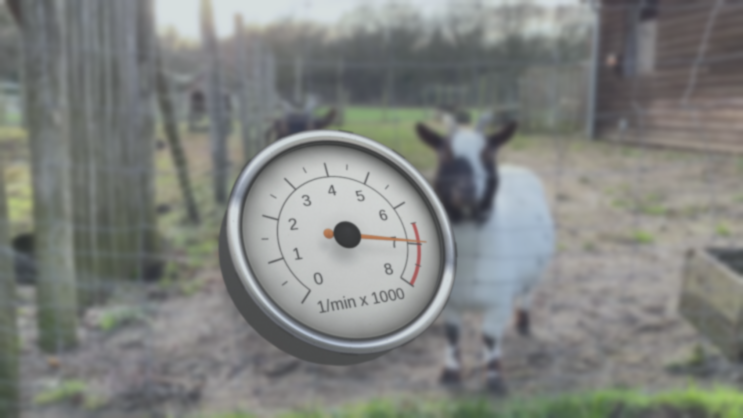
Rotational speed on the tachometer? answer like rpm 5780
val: rpm 7000
